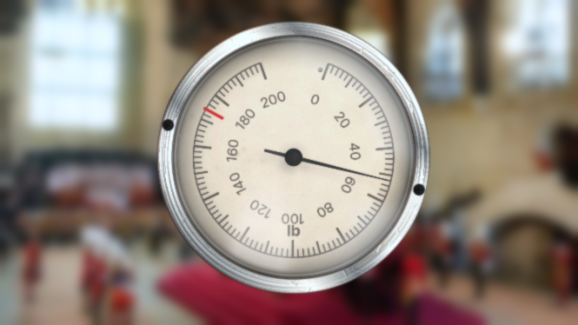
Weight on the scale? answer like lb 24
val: lb 52
